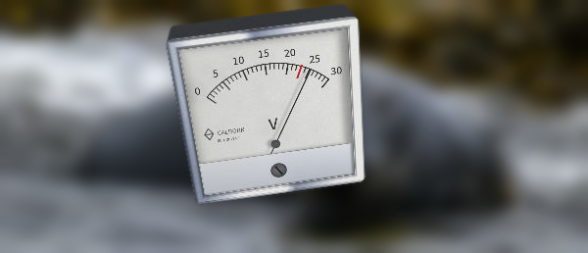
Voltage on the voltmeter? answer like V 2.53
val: V 25
